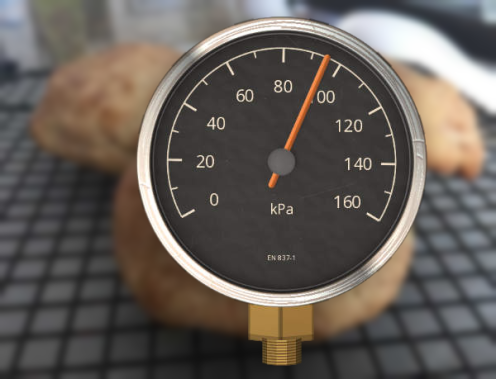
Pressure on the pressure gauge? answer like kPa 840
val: kPa 95
